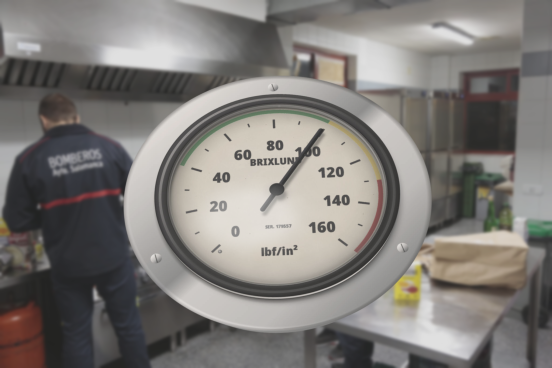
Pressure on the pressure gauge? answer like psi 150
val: psi 100
